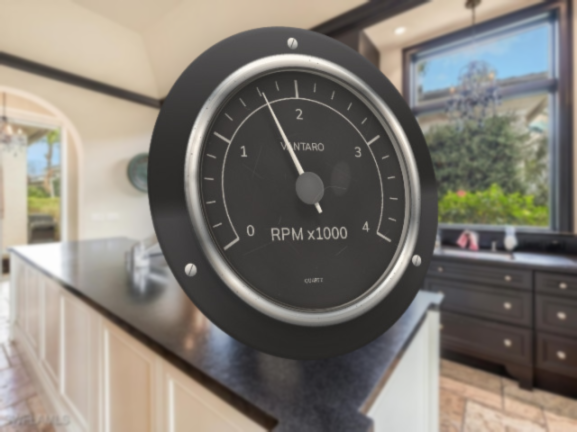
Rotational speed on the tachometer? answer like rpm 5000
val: rpm 1600
